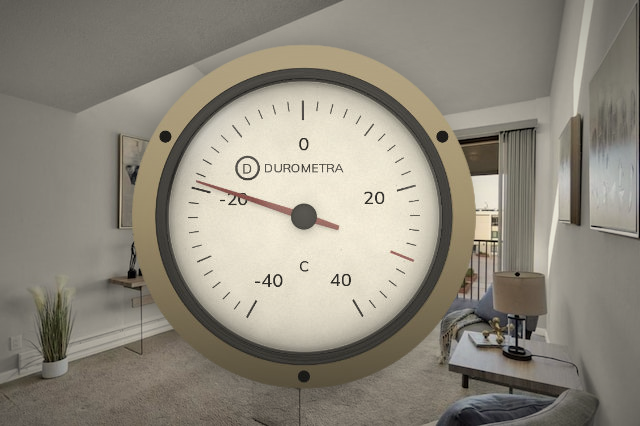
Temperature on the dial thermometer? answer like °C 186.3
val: °C -19
